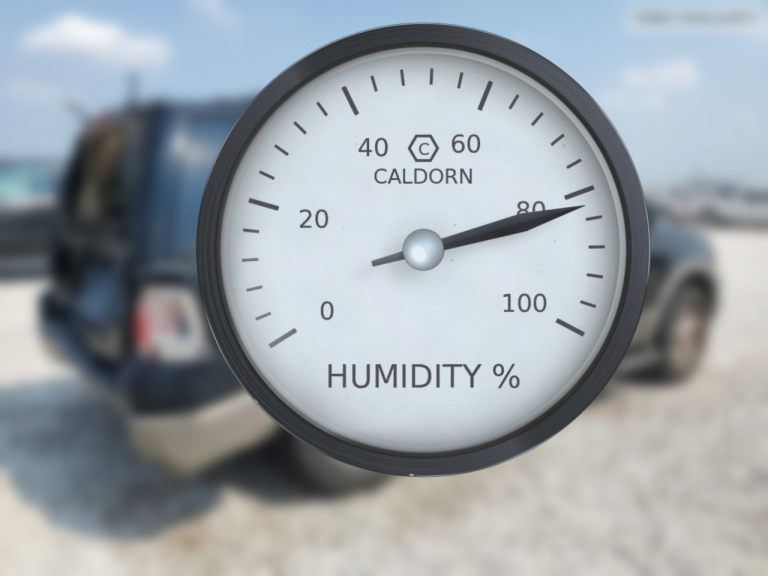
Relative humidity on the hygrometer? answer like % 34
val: % 82
